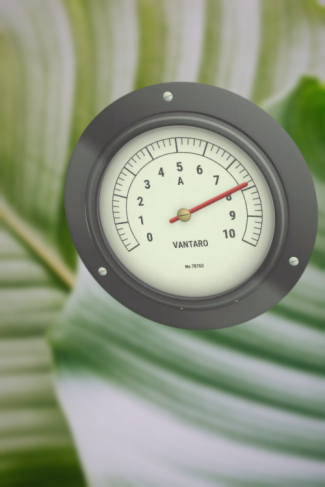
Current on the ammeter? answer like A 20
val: A 7.8
